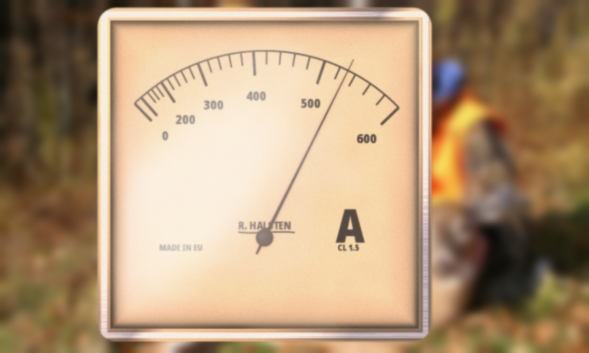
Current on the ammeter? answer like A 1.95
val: A 530
